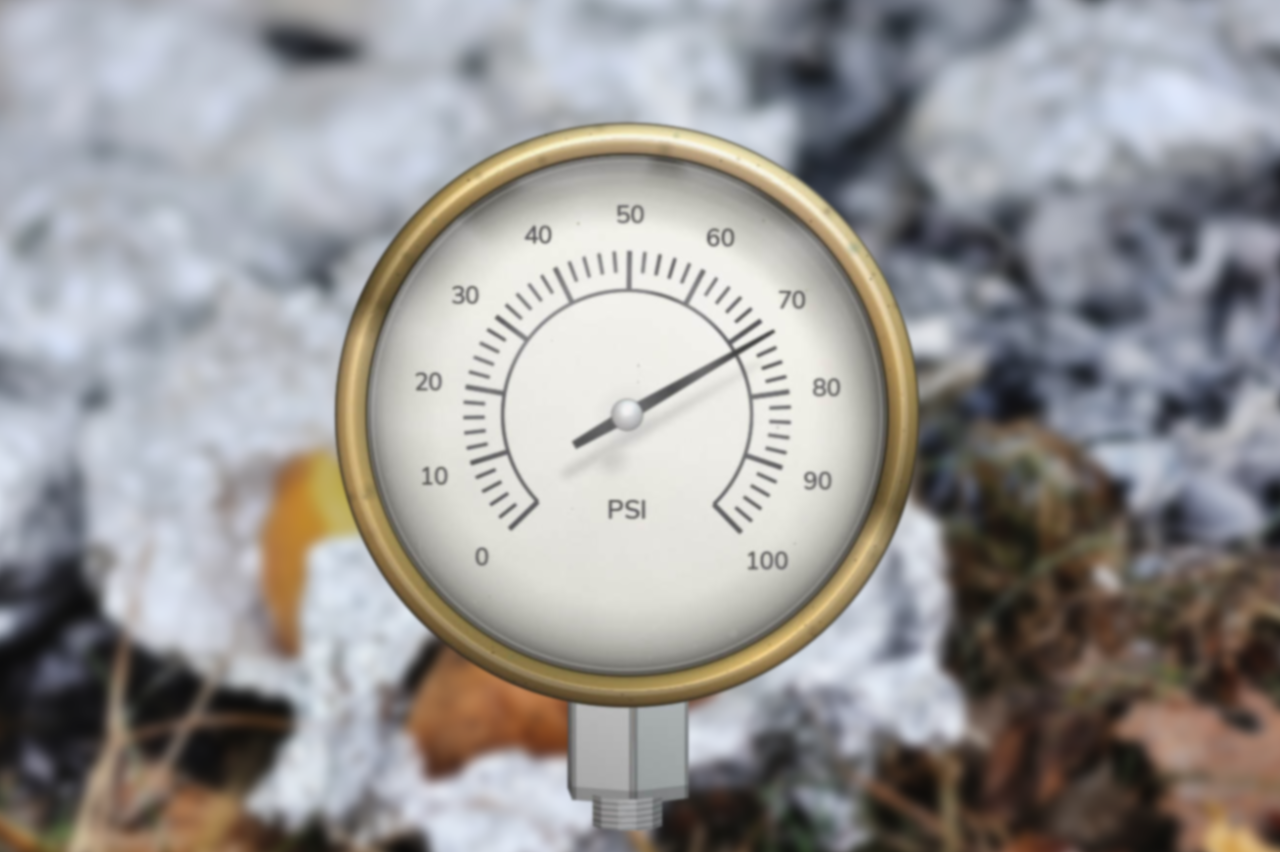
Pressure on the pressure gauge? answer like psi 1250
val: psi 72
